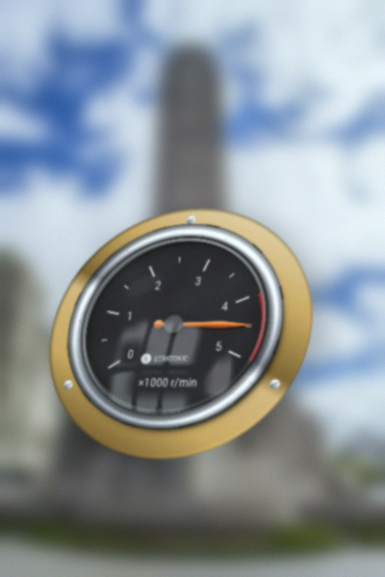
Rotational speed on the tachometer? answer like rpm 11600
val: rpm 4500
